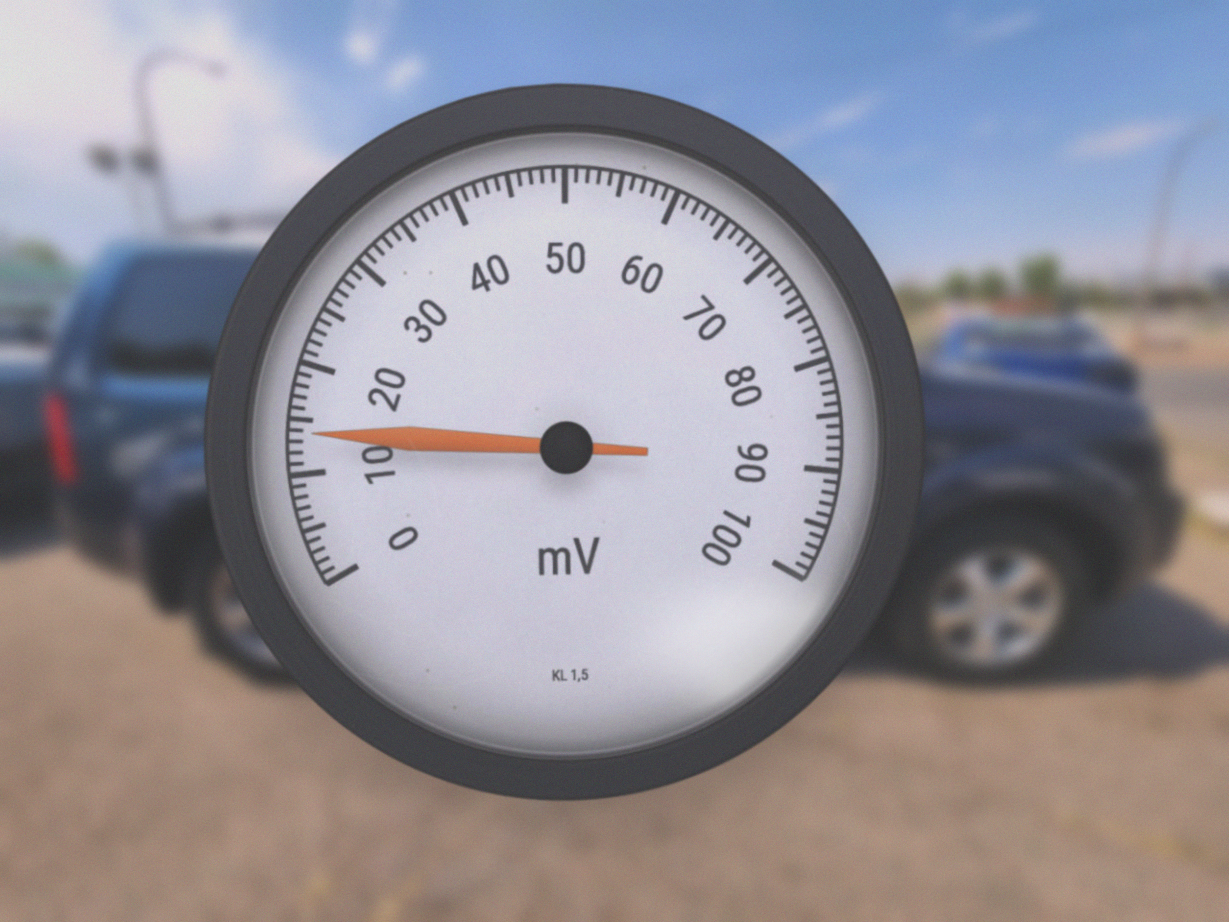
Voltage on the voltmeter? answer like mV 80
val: mV 14
